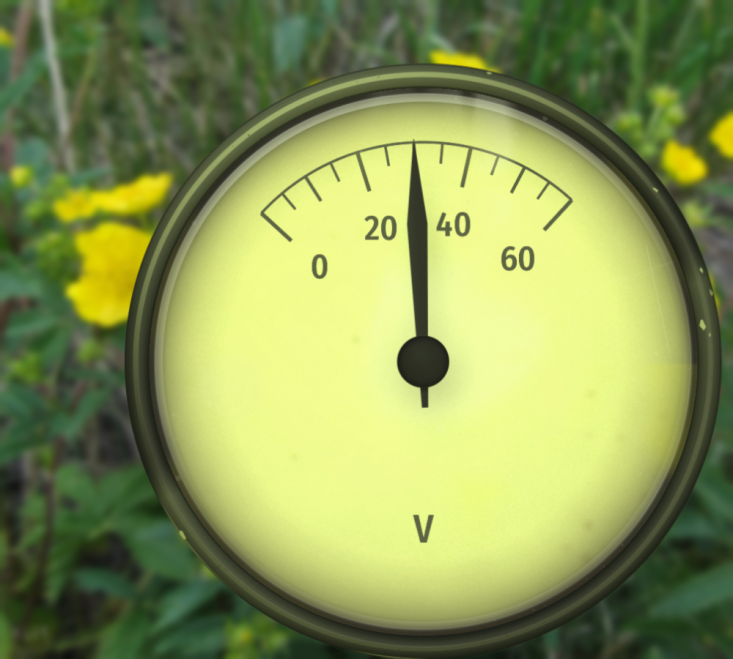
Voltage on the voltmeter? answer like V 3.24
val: V 30
